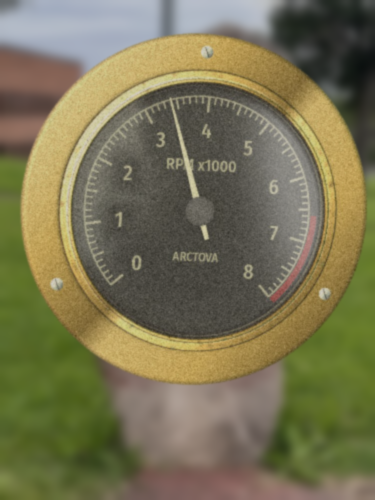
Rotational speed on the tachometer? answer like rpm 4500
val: rpm 3400
